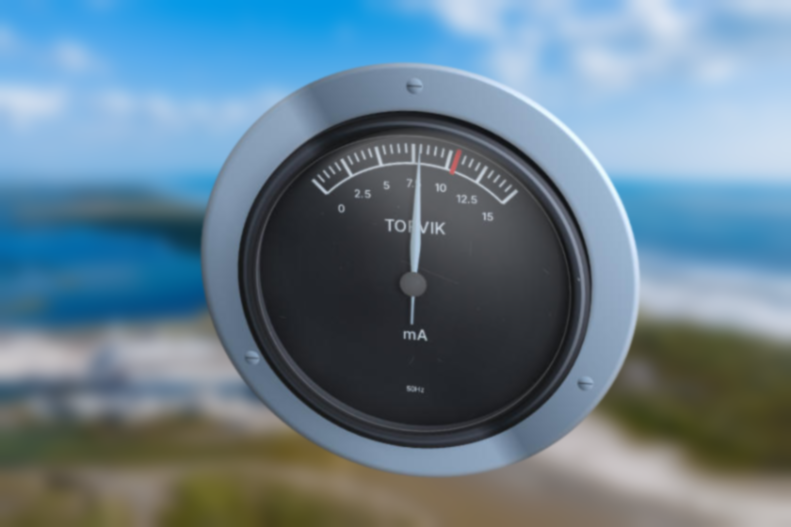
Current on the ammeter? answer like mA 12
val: mA 8
